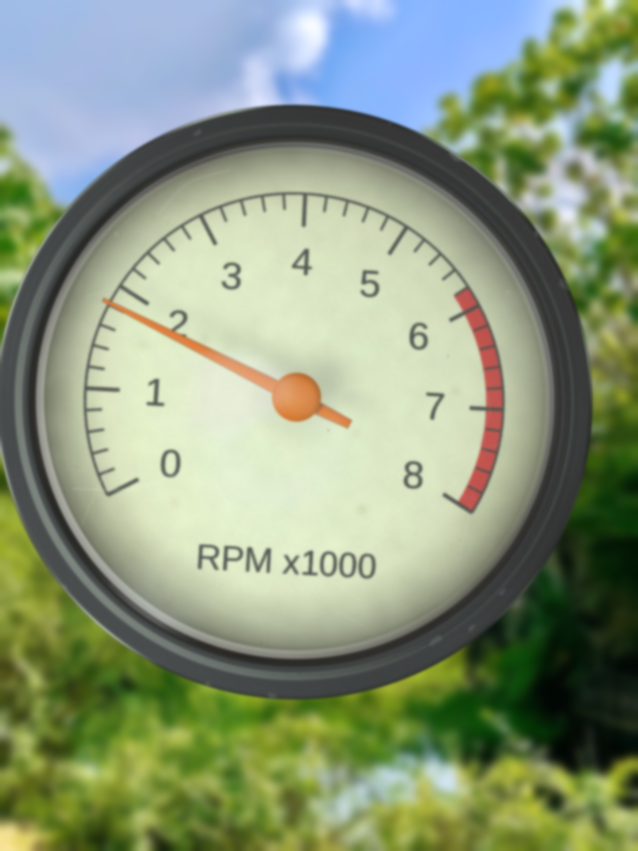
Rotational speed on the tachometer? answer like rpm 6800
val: rpm 1800
